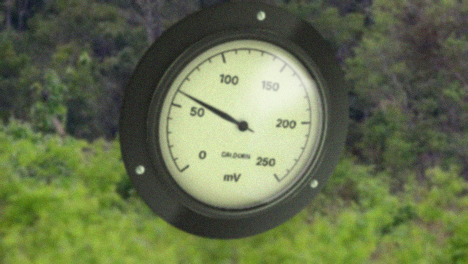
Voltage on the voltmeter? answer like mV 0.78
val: mV 60
